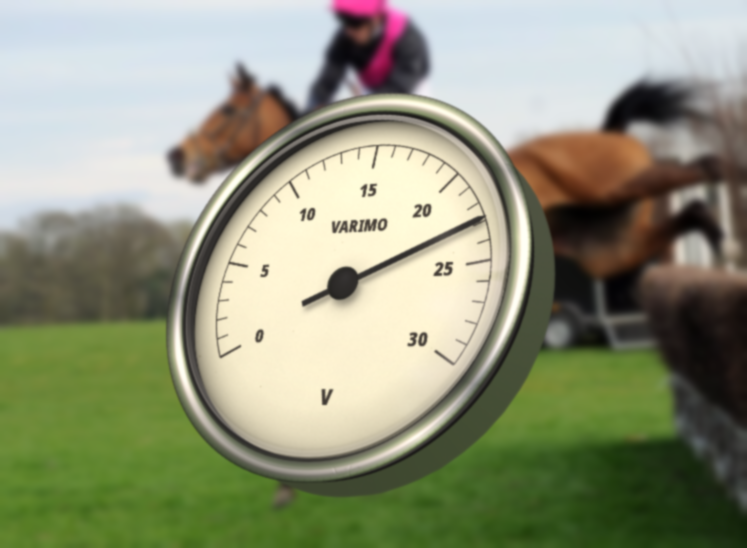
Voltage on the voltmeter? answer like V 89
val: V 23
